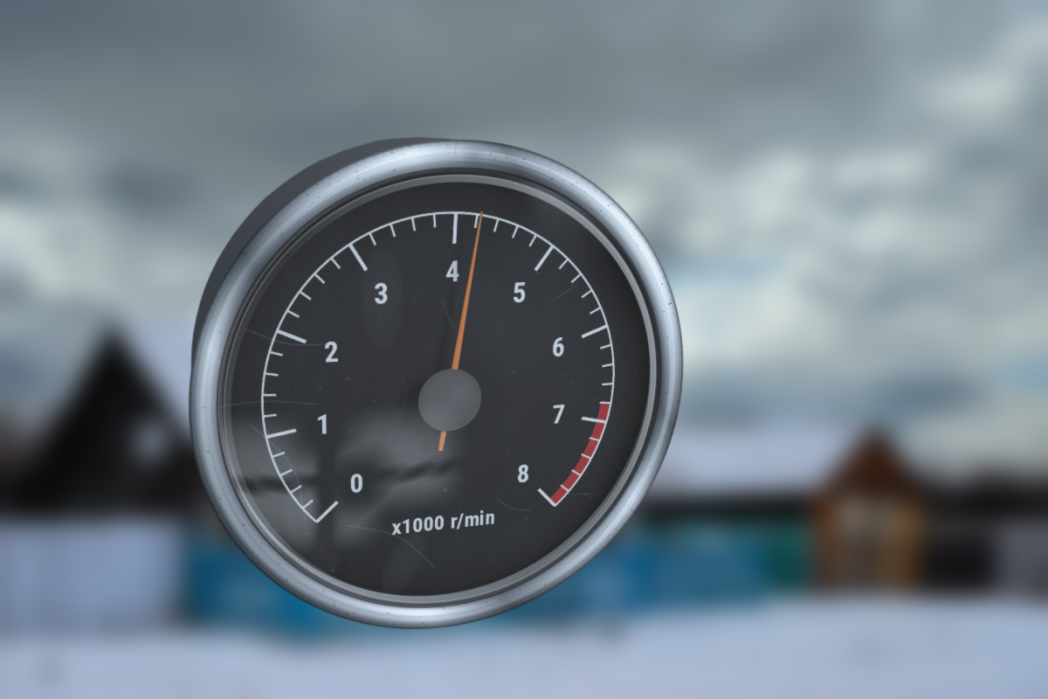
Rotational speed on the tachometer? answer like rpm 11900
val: rpm 4200
